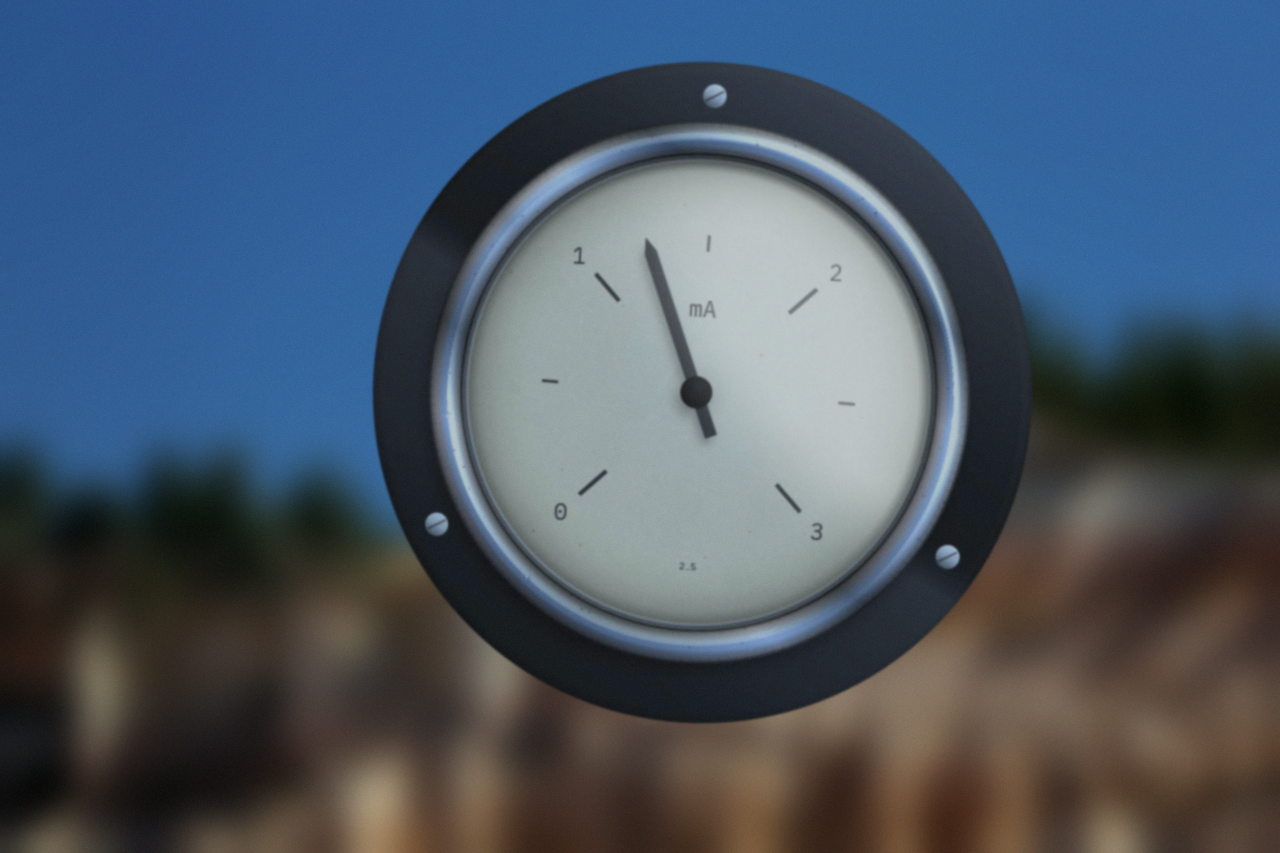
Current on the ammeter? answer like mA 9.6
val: mA 1.25
